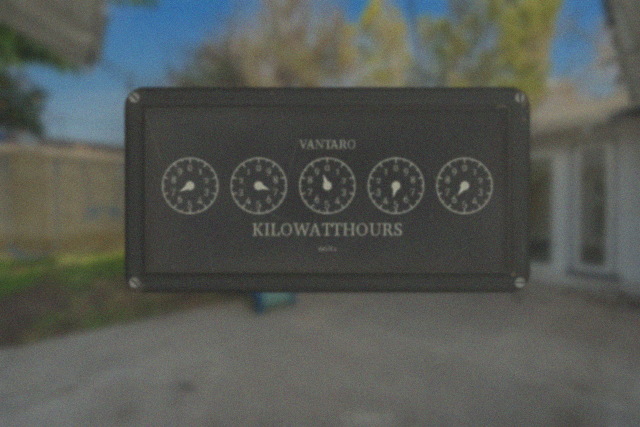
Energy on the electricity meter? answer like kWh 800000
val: kWh 66946
